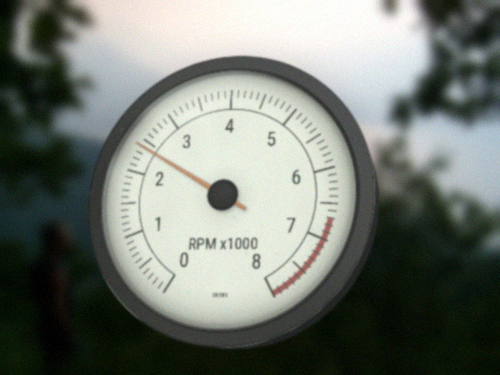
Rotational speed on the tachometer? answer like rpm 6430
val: rpm 2400
